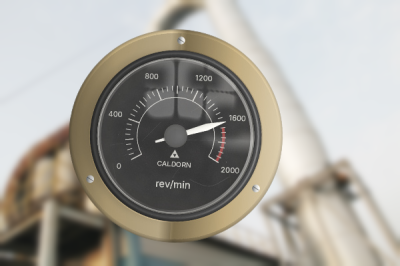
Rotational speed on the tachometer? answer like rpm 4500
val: rpm 1600
